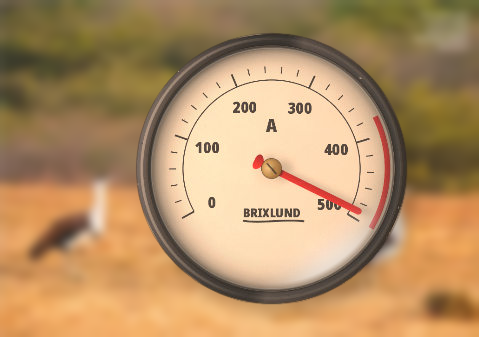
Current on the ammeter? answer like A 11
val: A 490
